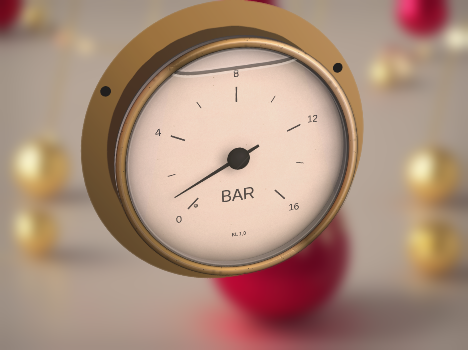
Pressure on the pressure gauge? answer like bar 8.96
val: bar 1
